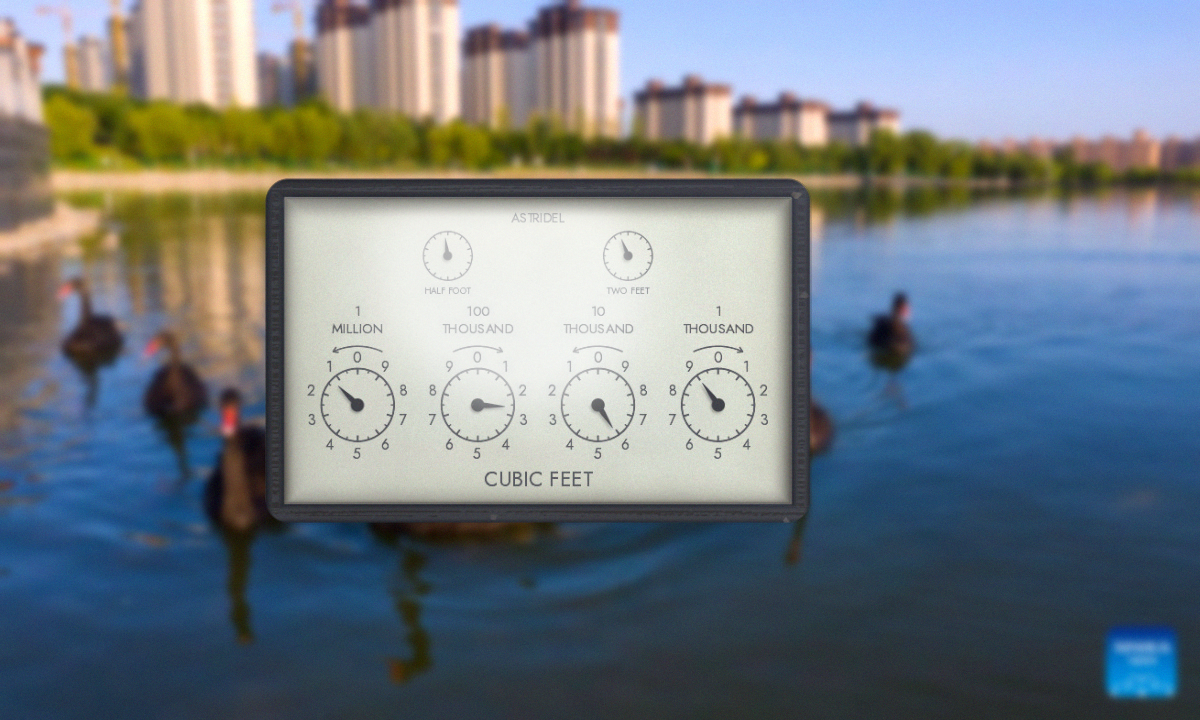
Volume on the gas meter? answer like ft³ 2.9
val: ft³ 125900
